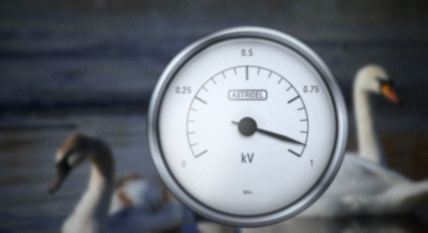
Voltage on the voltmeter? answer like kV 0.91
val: kV 0.95
